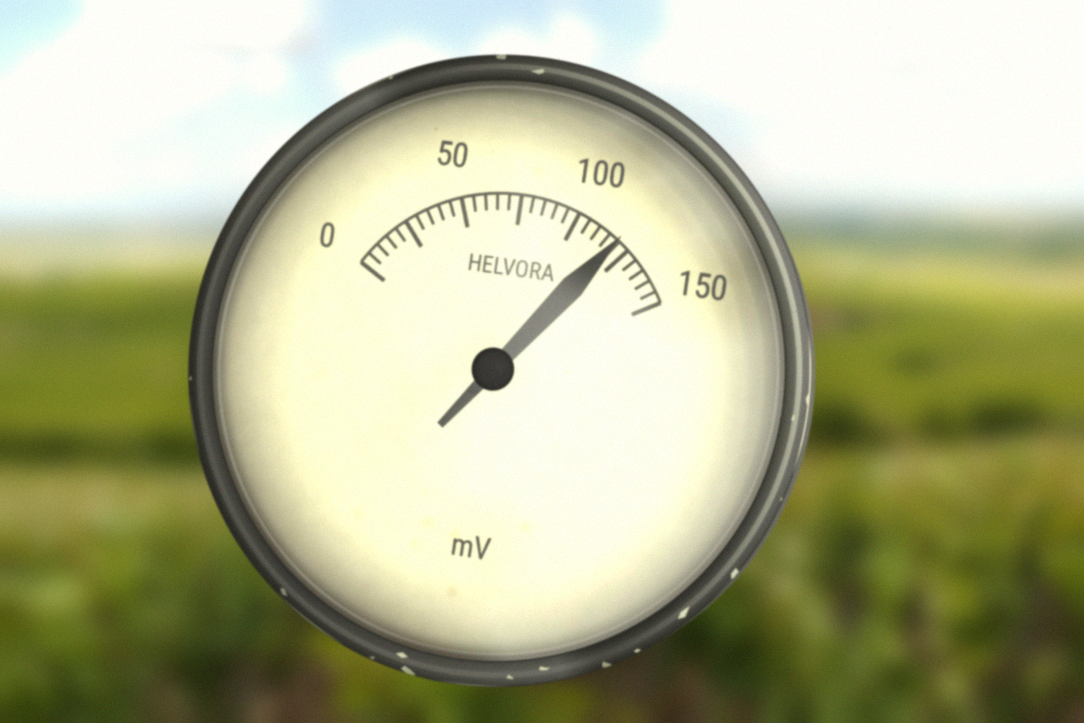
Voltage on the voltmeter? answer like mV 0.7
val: mV 120
